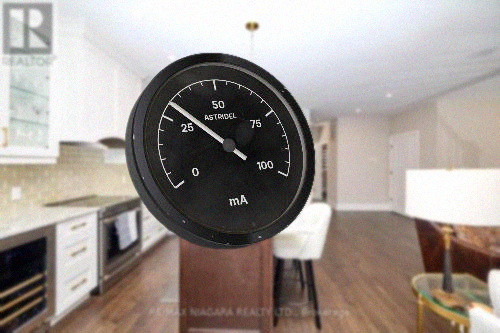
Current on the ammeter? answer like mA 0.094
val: mA 30
